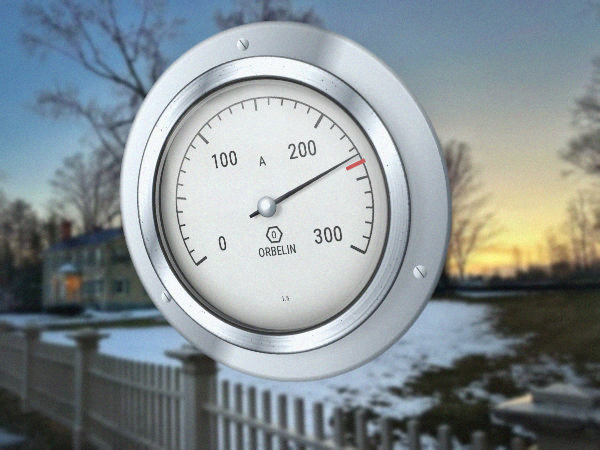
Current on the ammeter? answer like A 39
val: A 235
